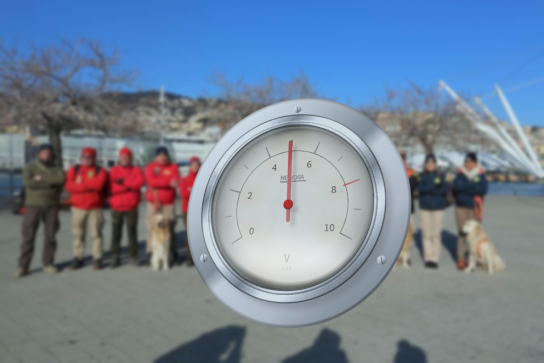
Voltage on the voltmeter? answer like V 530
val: V 5
